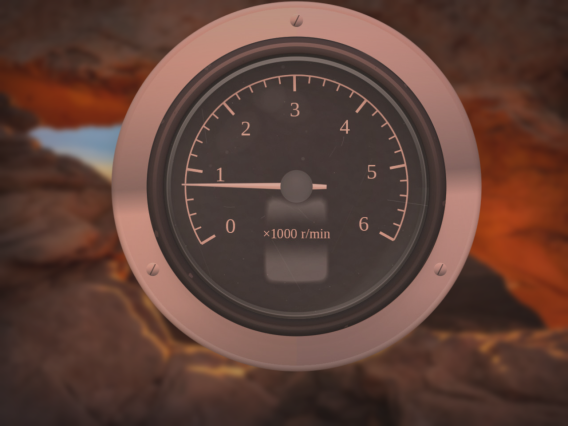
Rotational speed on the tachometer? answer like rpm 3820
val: rpm 800
